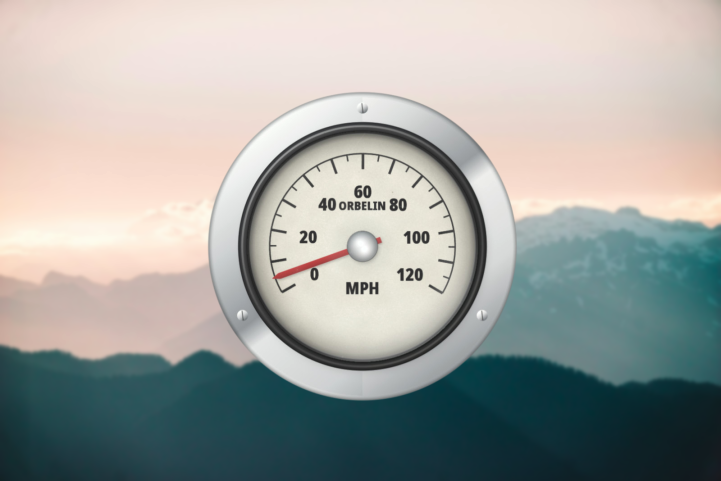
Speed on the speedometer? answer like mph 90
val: mph 5
